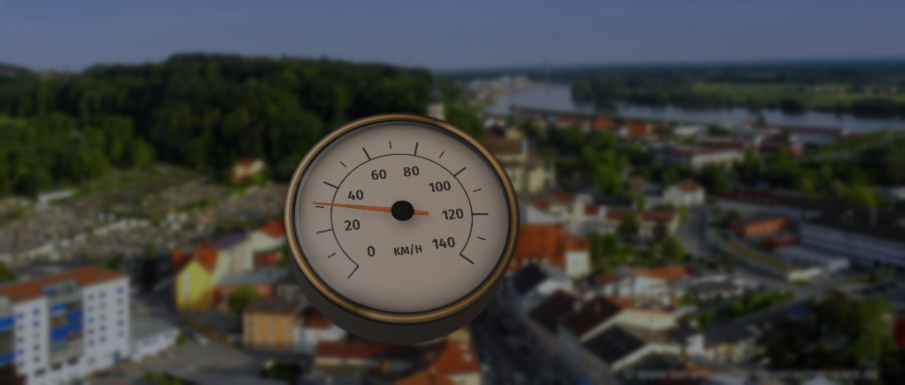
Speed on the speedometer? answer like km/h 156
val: km/h 30
